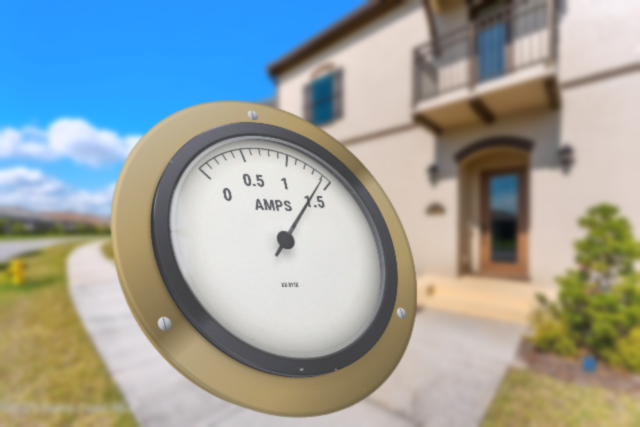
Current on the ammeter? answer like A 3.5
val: A 1.4
